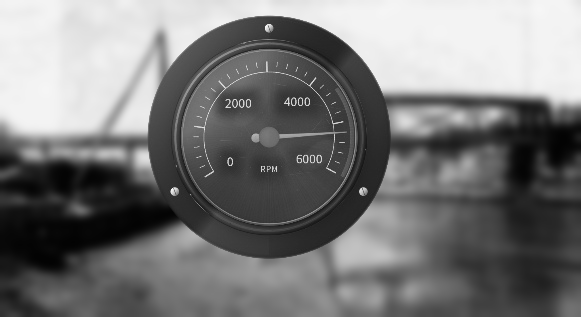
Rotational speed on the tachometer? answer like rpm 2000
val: rpm 5200
